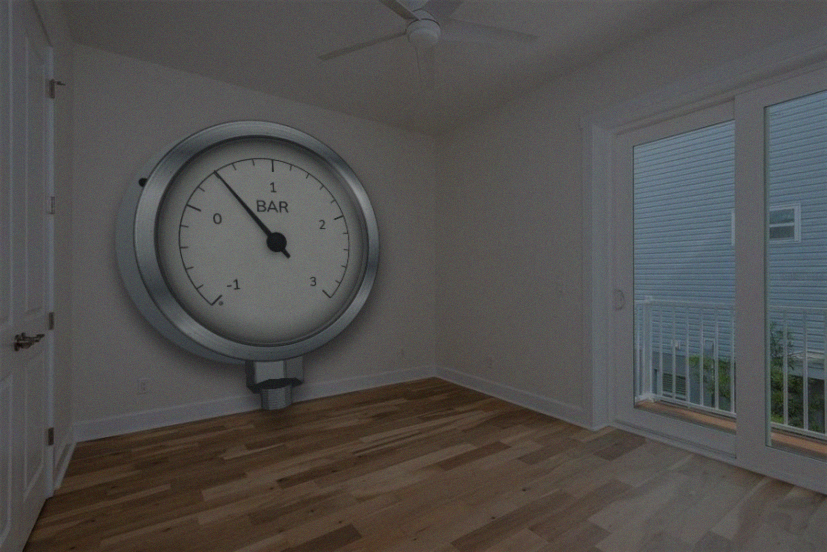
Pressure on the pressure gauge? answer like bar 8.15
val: bar 0.4
